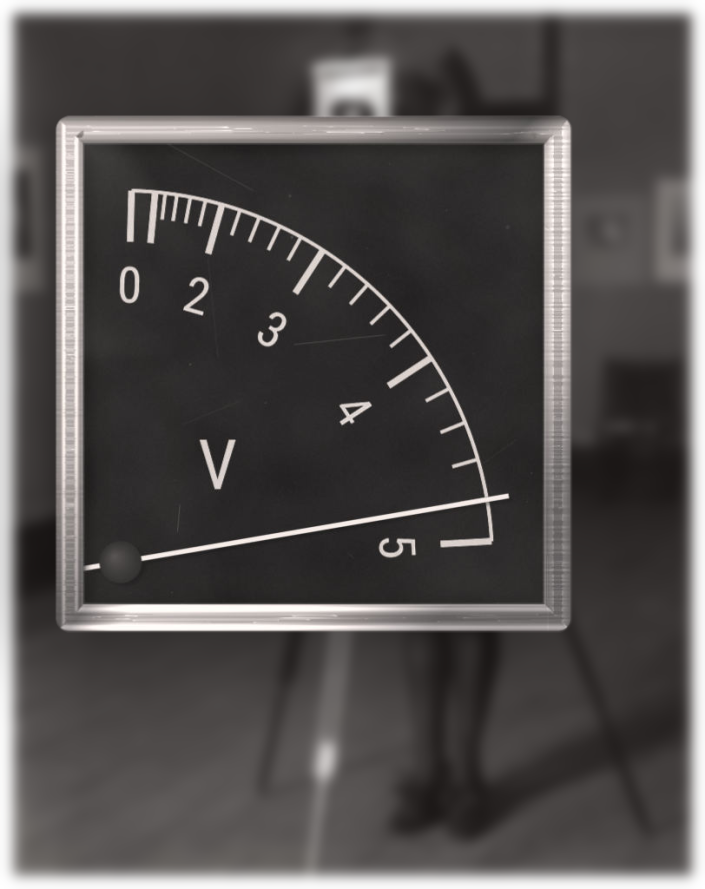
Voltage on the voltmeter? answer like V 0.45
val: V 4.8
